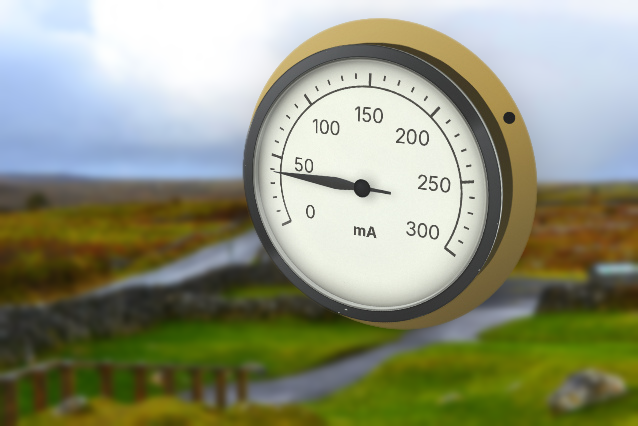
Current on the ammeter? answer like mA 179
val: mA 40
